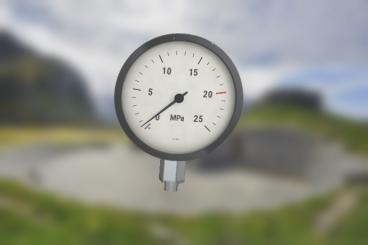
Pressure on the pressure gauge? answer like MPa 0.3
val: MPa 0.5
